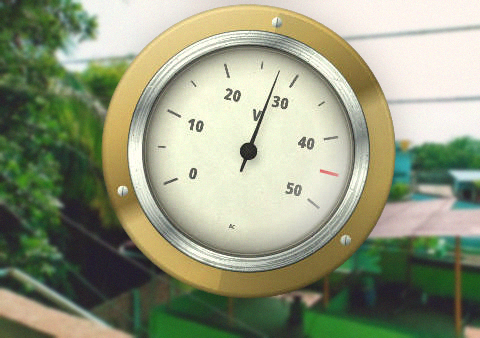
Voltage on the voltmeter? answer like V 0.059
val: V 27.5
